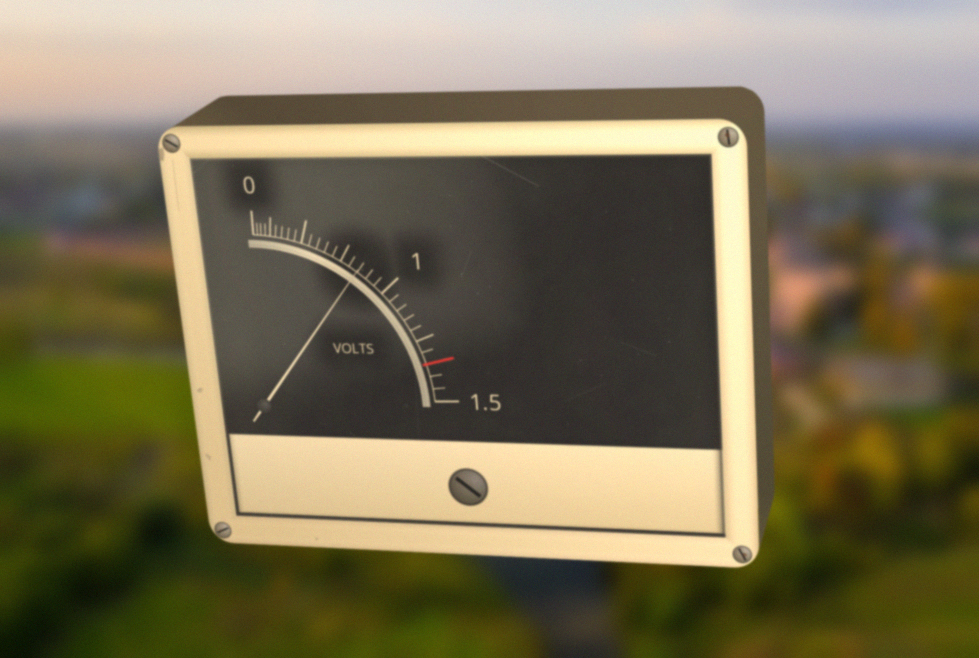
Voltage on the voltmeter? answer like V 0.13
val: V 0.85
